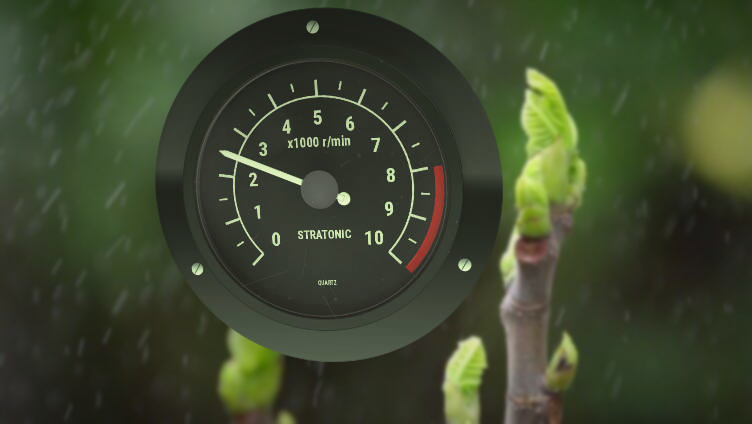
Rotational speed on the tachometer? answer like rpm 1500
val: rpm 2500
